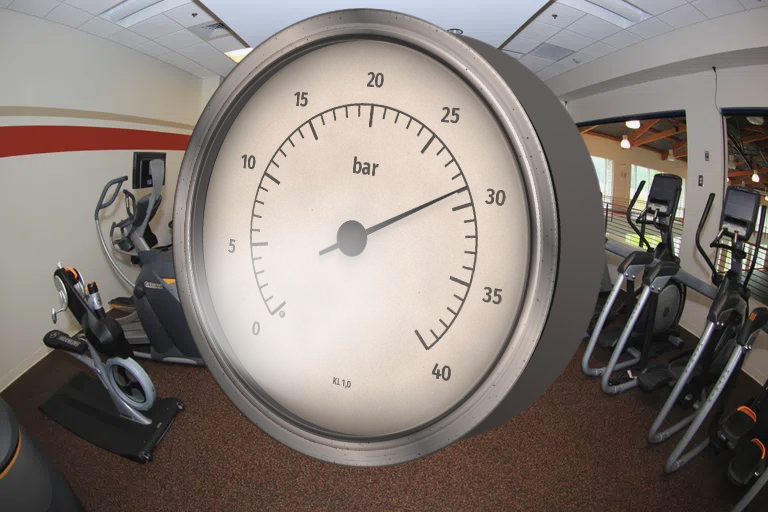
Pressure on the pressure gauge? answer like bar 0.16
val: bar 29
